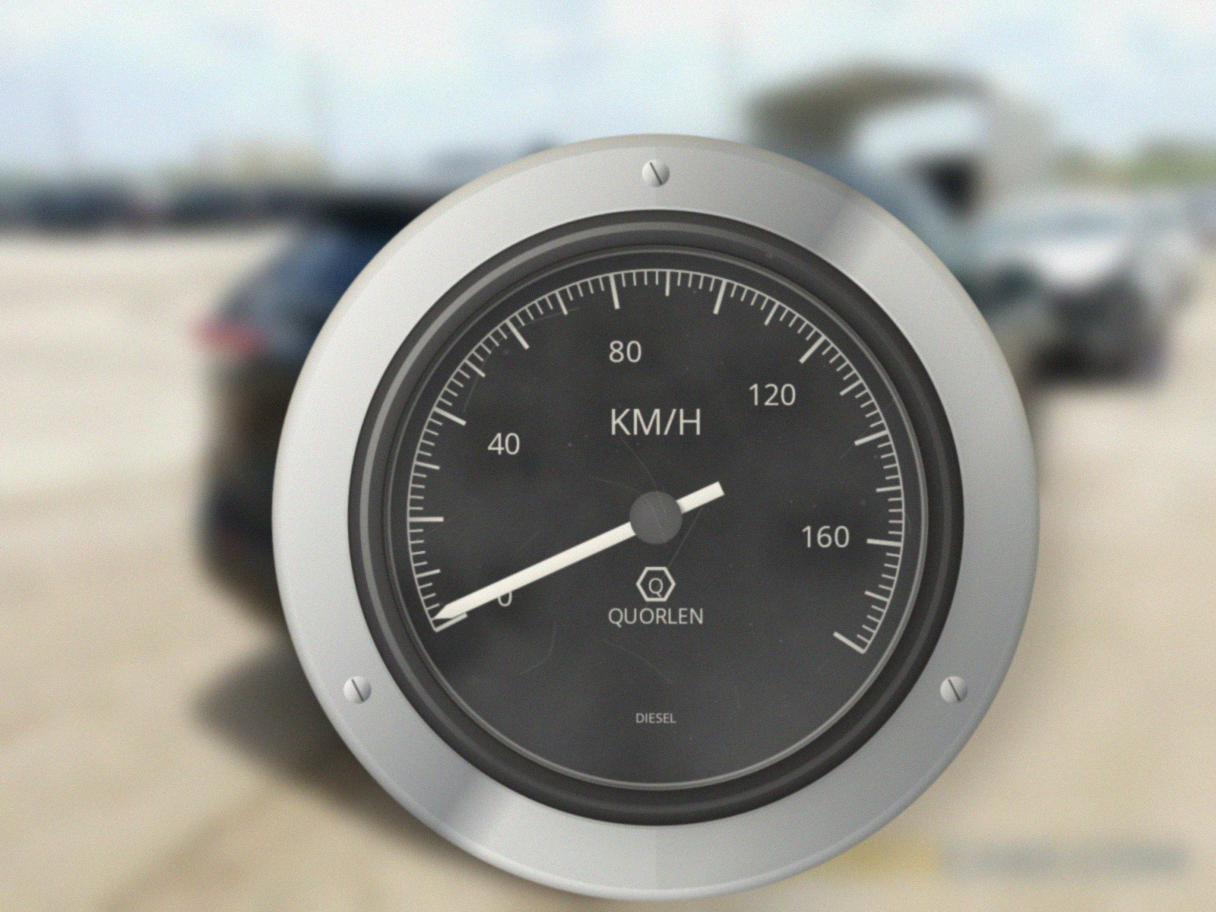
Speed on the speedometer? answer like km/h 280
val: km/h 2
